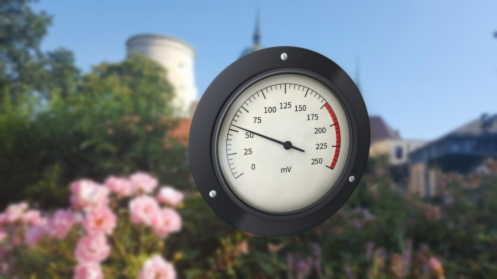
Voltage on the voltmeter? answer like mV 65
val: mV 55
